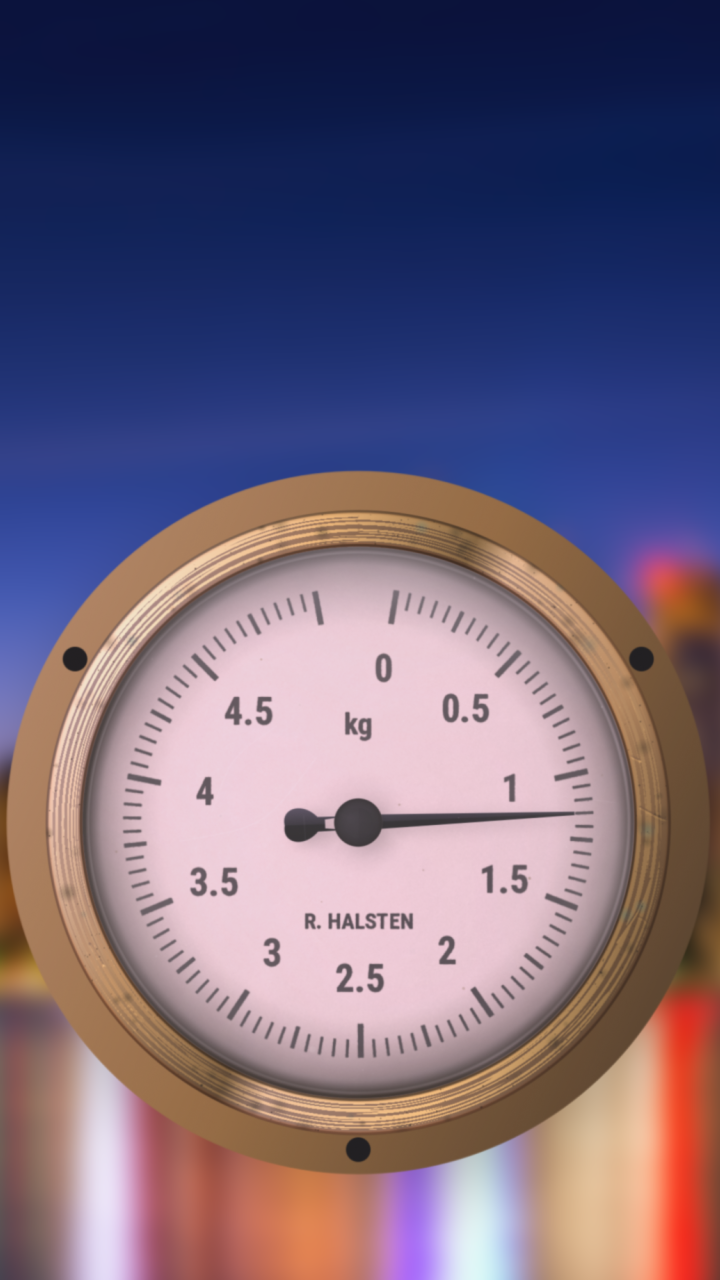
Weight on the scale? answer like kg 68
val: kg 1.15
